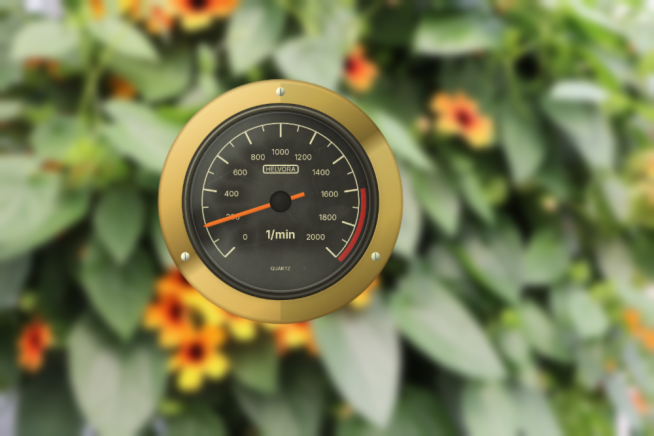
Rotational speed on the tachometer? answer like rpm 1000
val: rpm 200
